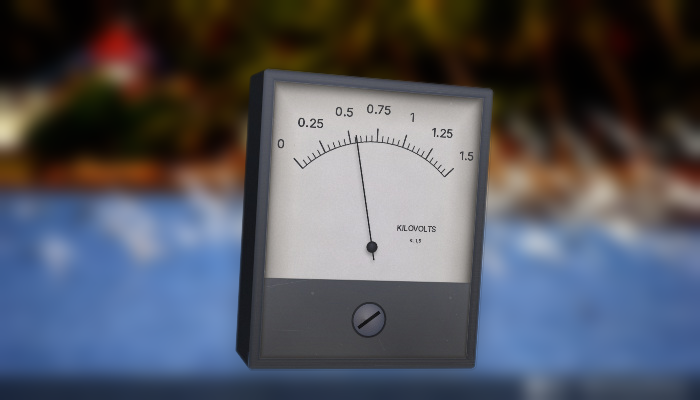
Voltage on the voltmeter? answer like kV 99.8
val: kV 0.55
